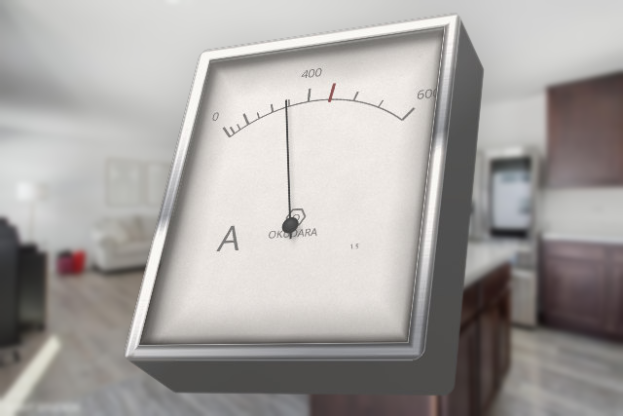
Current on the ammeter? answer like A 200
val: A 350
